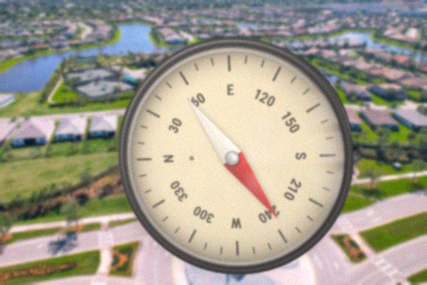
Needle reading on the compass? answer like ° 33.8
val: ° 235
